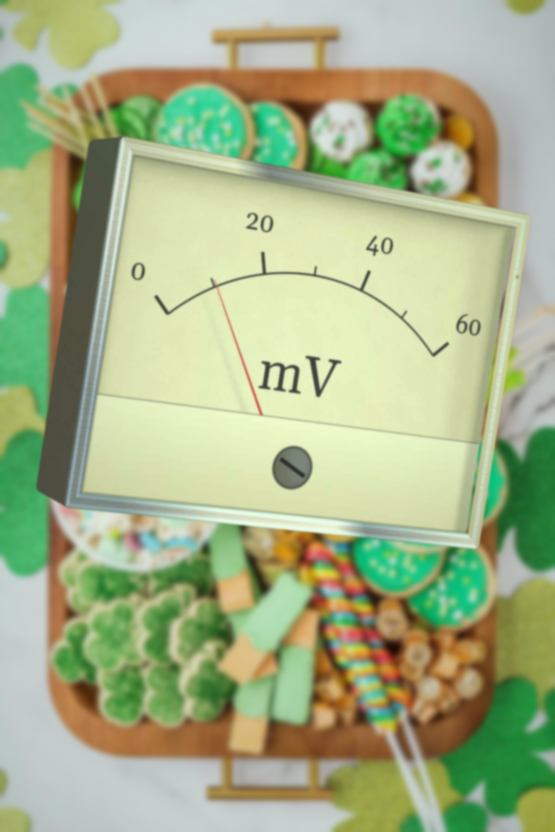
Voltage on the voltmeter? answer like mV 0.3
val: mV 10
